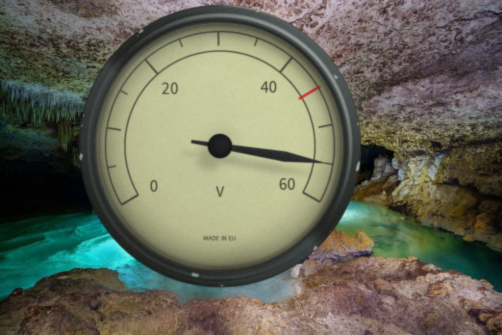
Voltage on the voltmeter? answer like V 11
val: V 55
